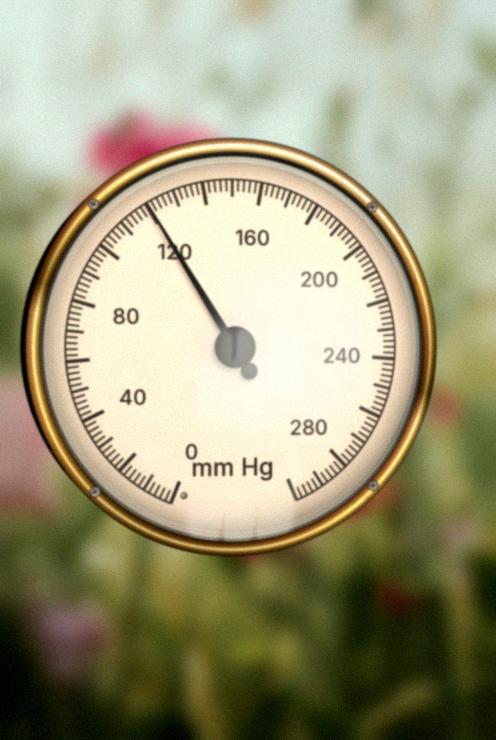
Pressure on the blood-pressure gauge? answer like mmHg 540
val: mmHg 120
